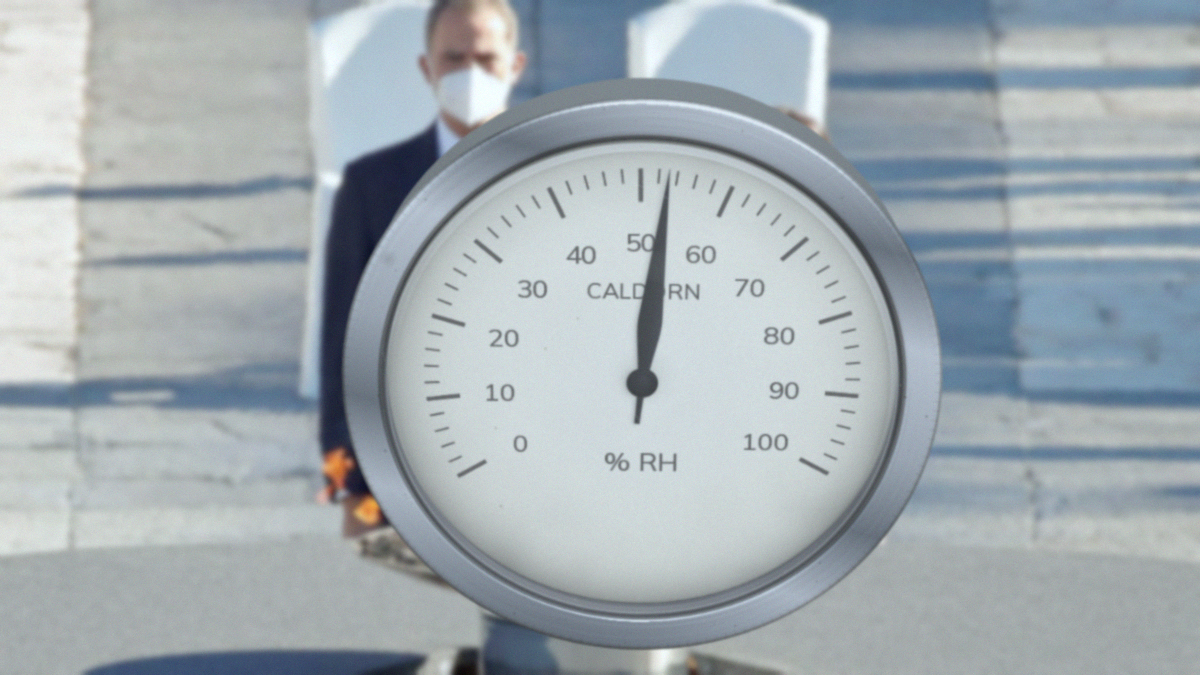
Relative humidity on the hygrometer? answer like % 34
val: % 53
